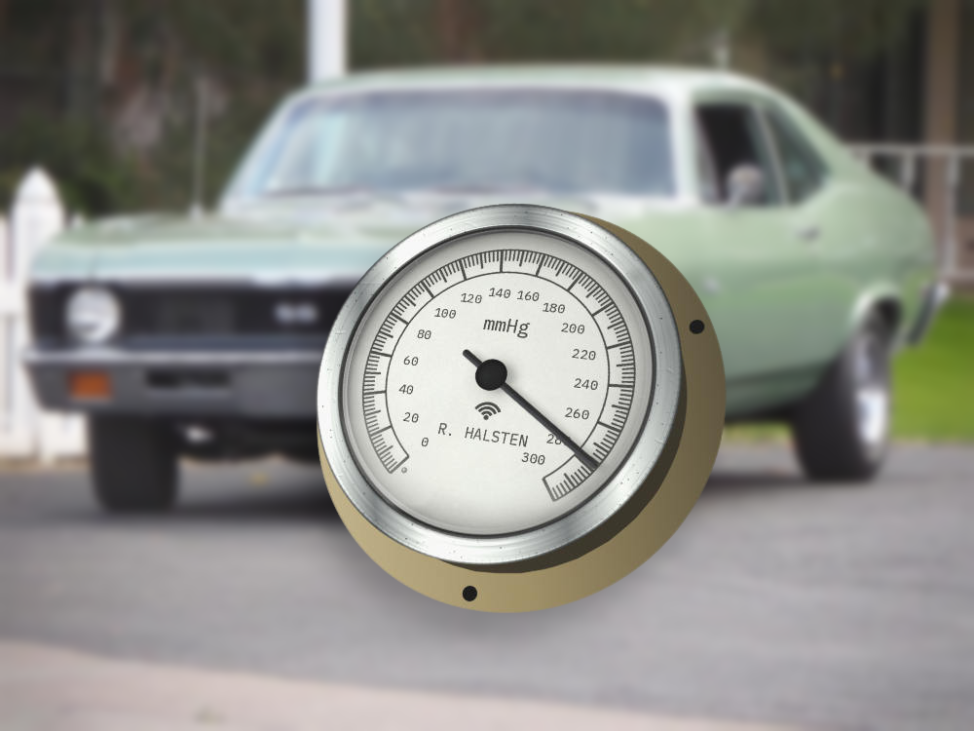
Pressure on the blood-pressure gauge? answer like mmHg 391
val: mmHg 278
